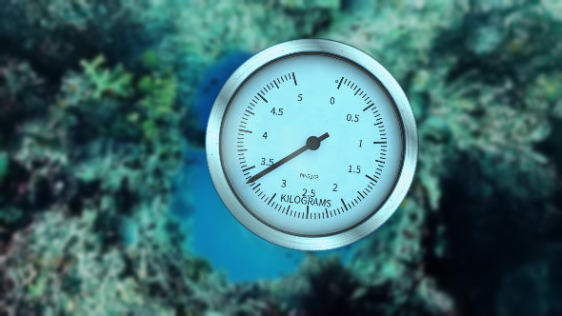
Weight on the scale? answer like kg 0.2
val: kg 3.35
